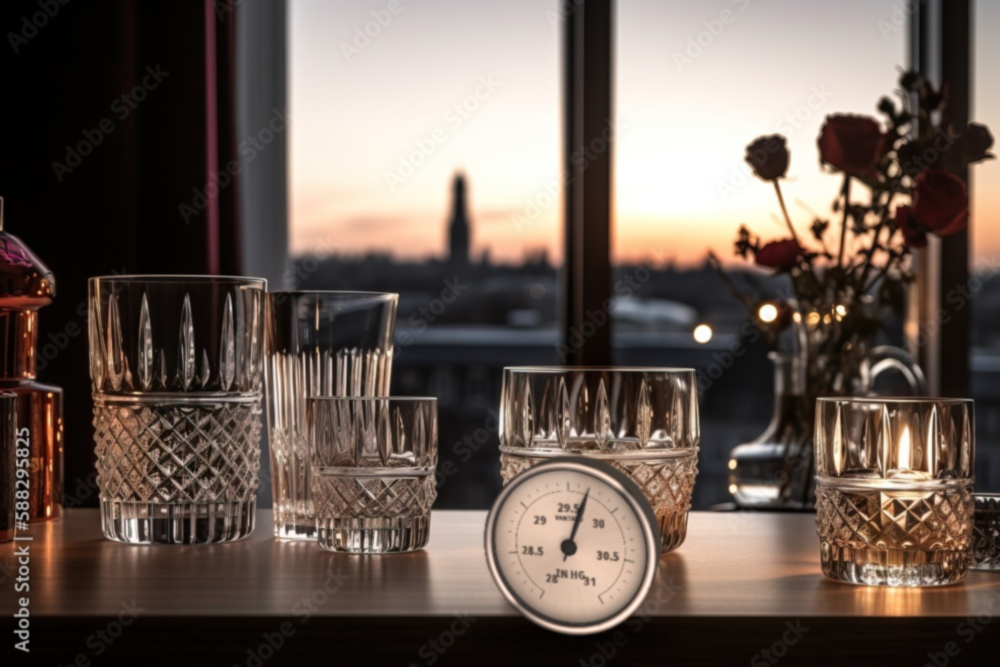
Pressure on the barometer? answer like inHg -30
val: inHg 29.7
